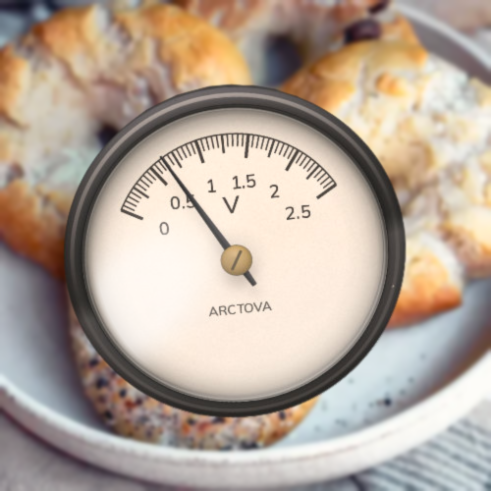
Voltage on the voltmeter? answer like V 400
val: V 0.65
